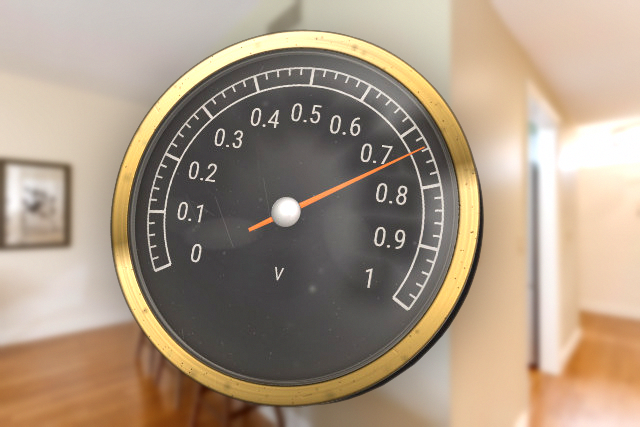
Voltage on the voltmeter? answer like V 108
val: V 0.74
